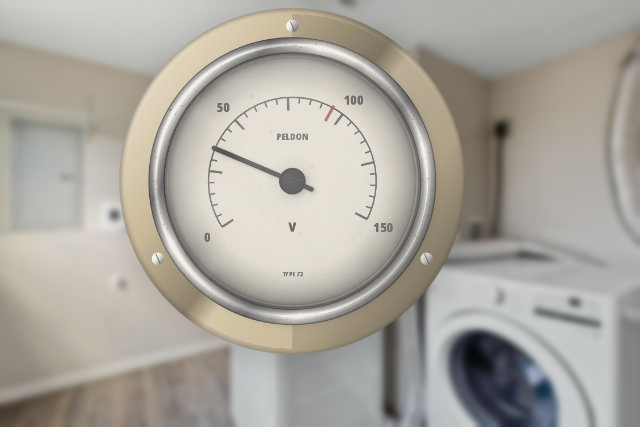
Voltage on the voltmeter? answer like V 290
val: V 35
